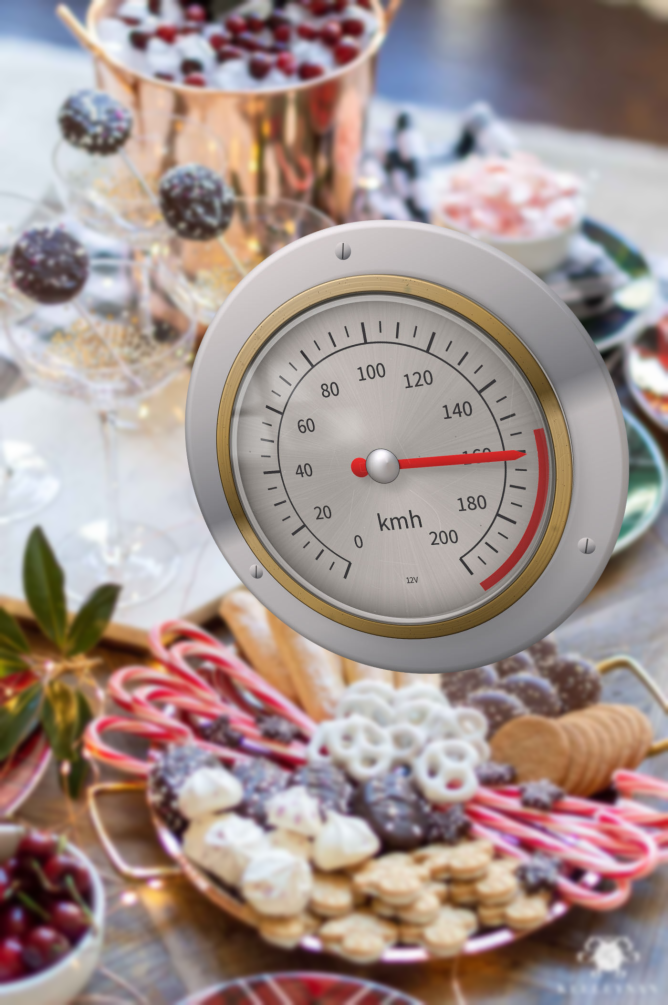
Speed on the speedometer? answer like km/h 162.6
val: km/h 160
